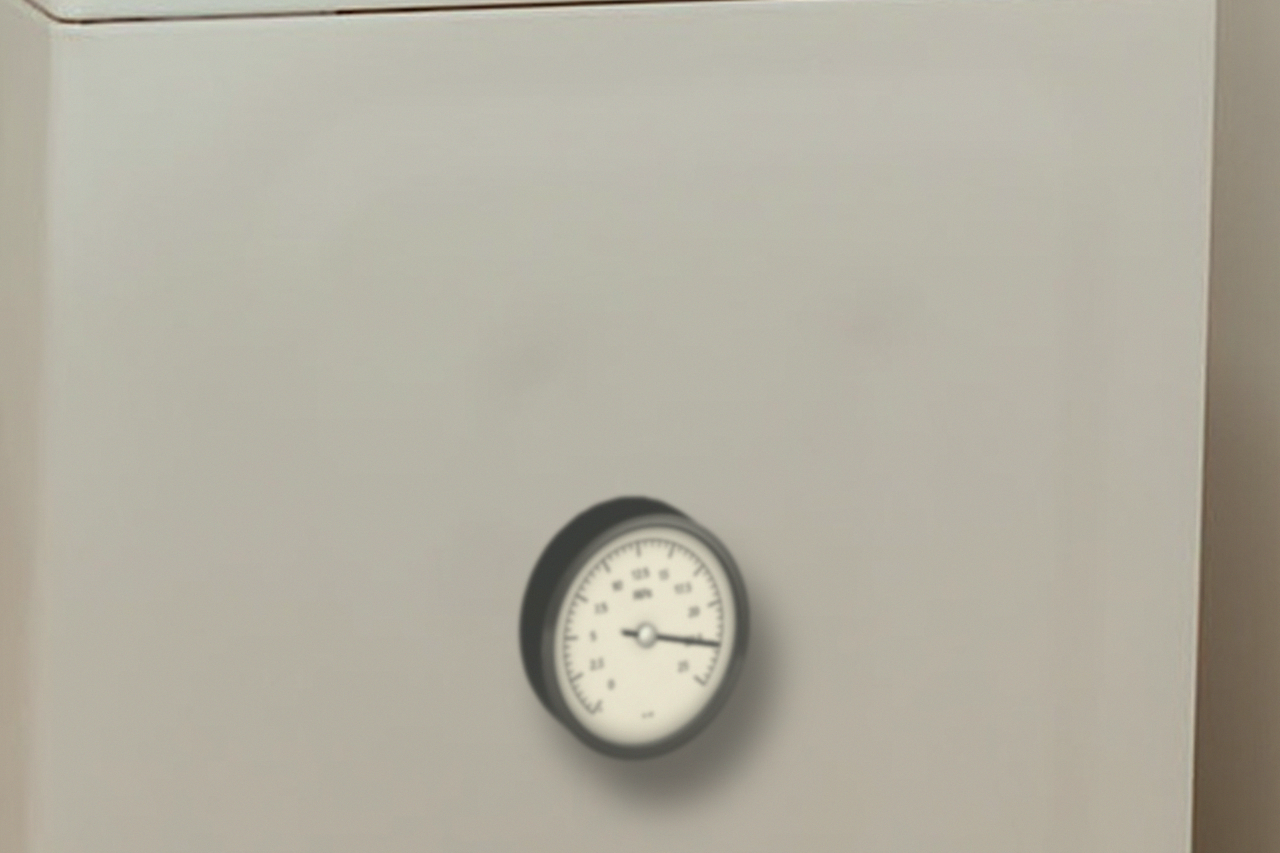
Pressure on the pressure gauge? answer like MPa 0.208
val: MPa 22.5
